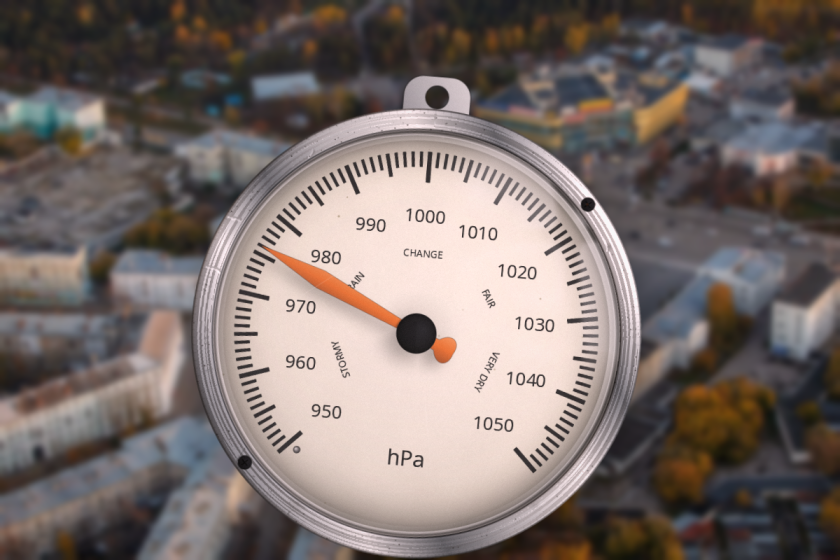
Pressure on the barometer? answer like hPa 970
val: hPa 976
